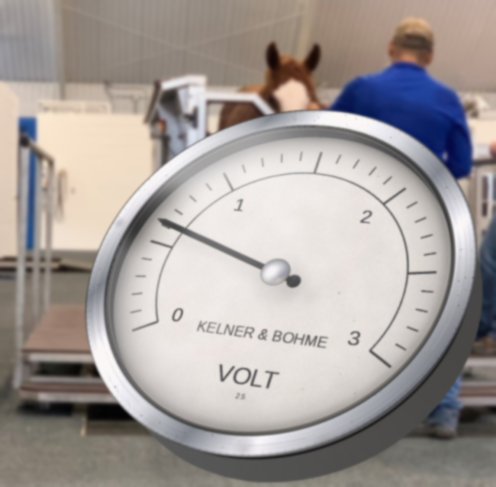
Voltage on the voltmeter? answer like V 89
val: V 0.6
